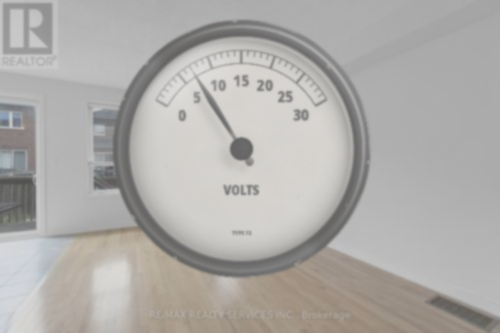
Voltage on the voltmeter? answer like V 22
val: V 7
